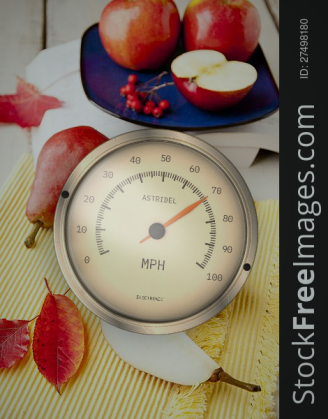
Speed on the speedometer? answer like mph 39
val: mph 70
